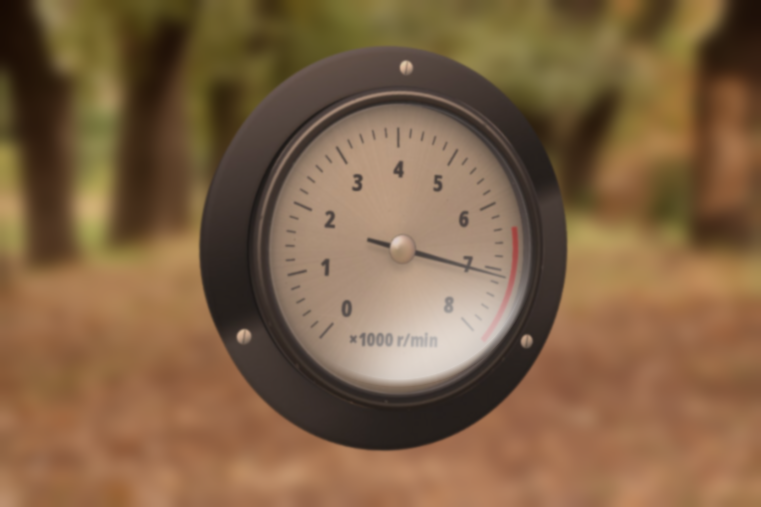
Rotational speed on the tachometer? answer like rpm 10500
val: rpm 7100
